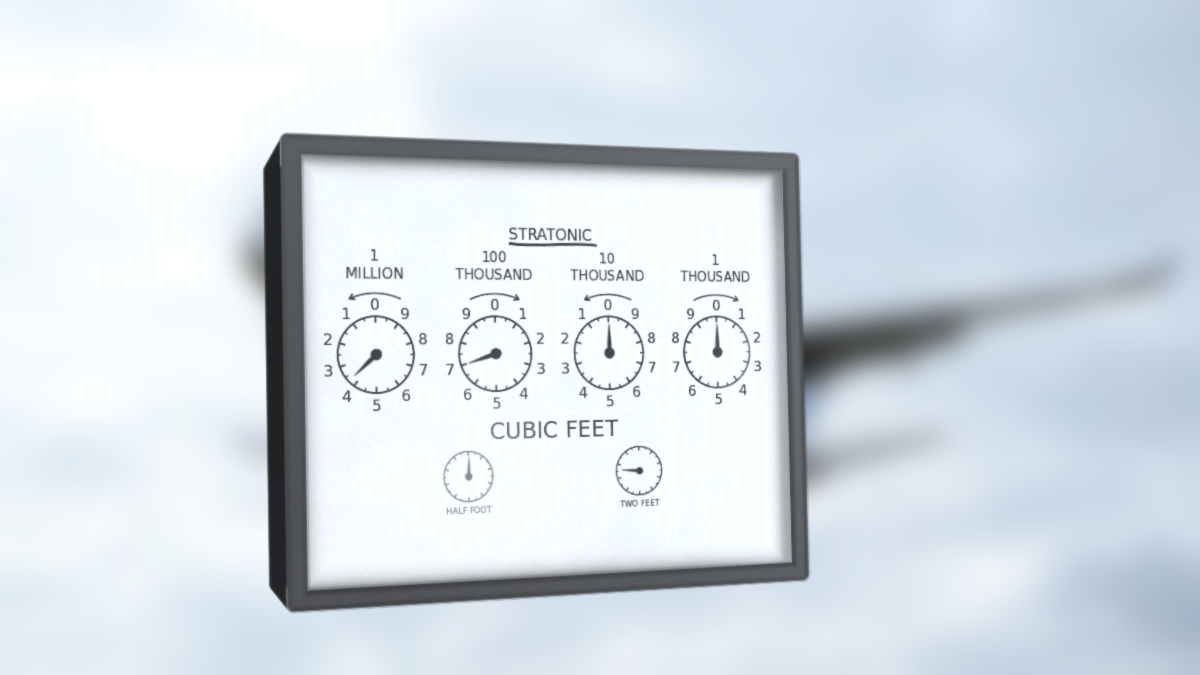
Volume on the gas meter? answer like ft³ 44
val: ft³ 370000
